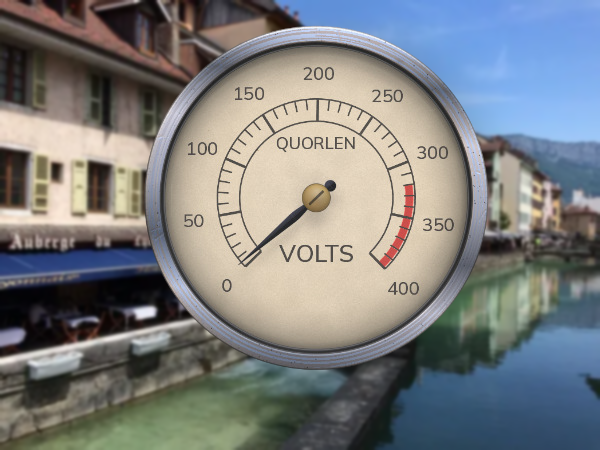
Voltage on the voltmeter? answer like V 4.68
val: V 5
